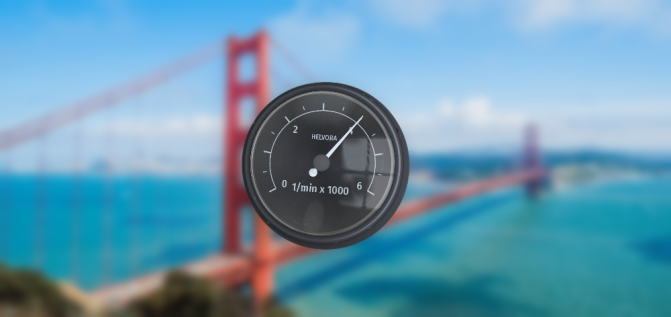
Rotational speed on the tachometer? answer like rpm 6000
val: rpm 4000
